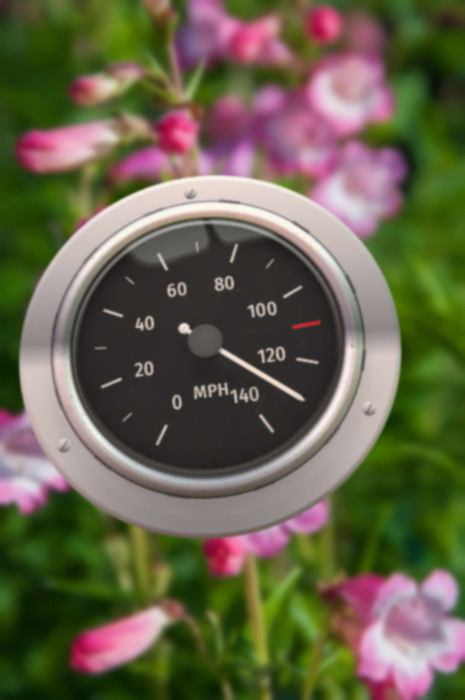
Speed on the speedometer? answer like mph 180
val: mph 130
